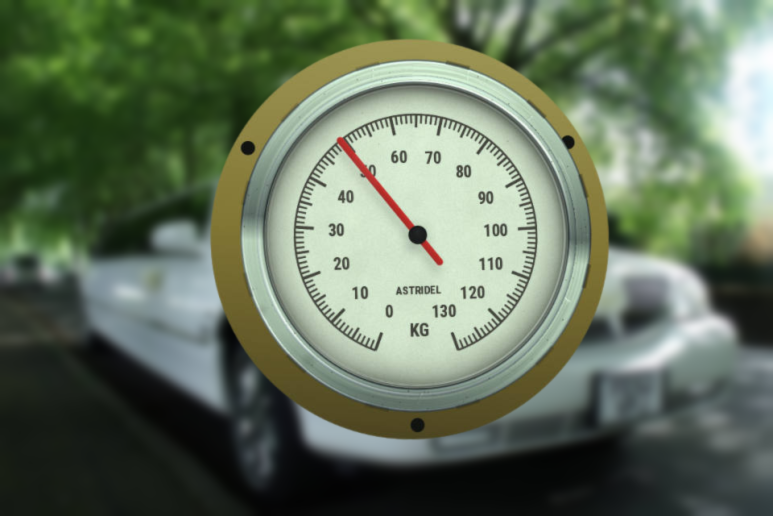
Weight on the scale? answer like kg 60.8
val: kg 49
